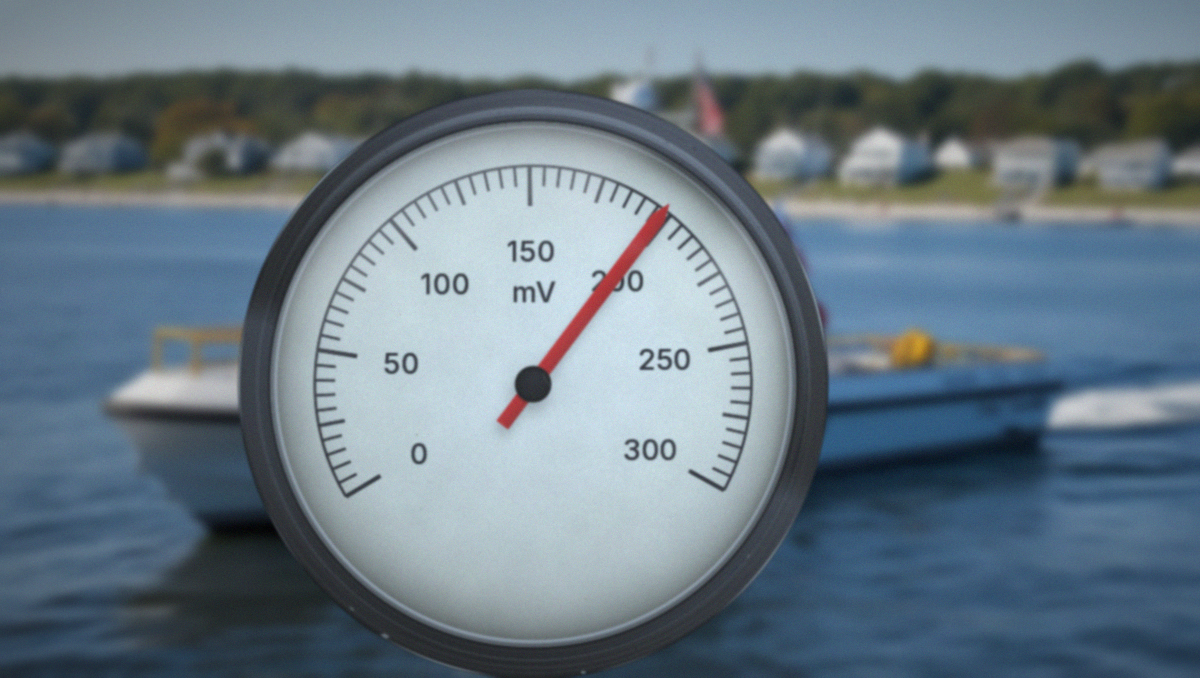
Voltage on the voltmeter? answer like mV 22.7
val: mV 197.5
